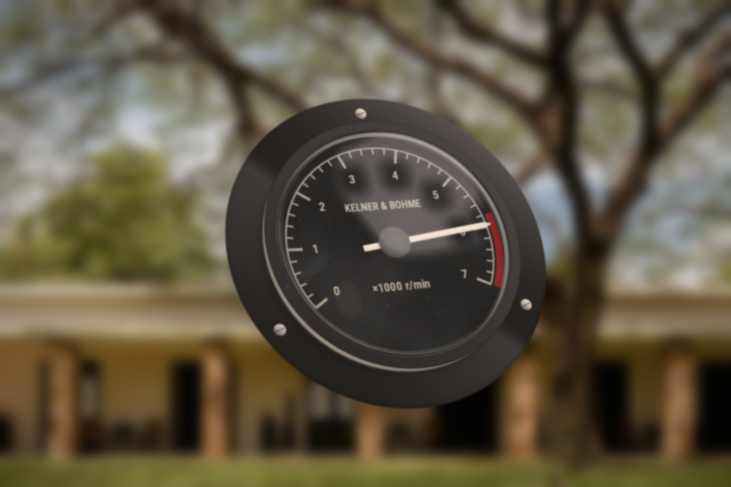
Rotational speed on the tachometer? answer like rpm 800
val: rpm 6000
